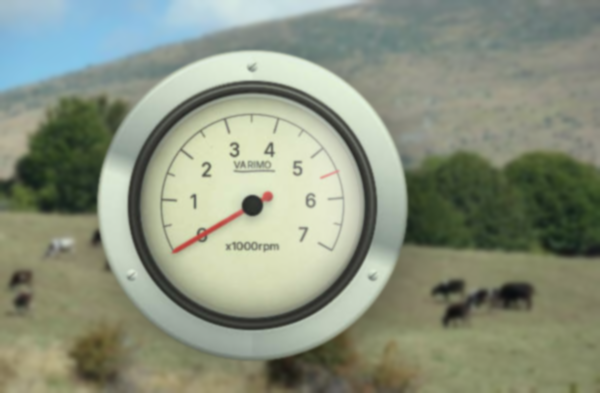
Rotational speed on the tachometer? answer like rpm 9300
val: rpm 0
